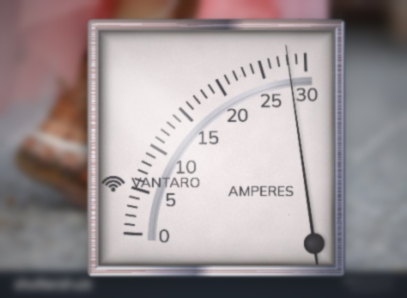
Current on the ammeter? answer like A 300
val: A 28
